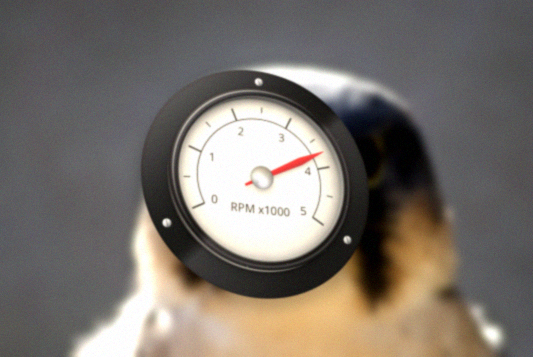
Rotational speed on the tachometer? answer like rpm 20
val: rpm 3750
